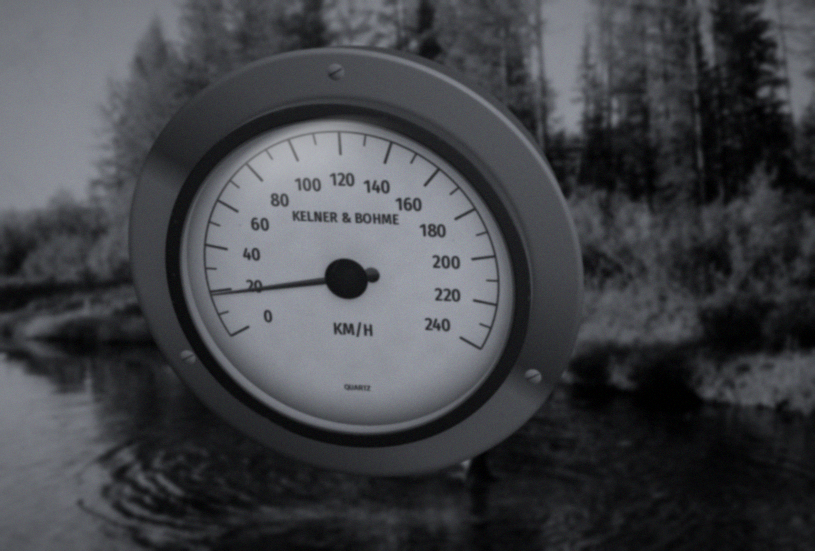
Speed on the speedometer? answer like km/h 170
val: km/h 20
